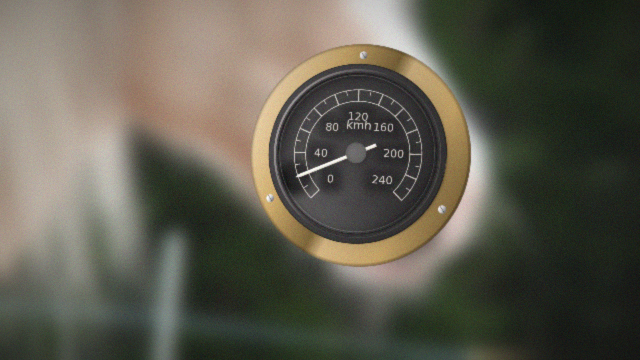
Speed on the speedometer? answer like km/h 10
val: km/h 20
